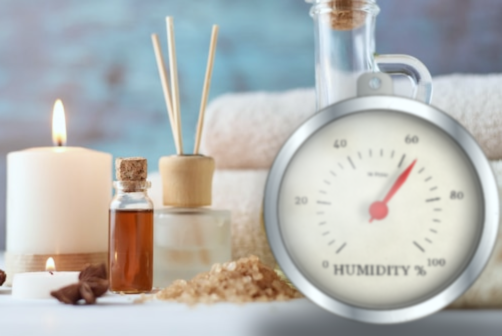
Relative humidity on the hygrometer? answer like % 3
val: % 64
